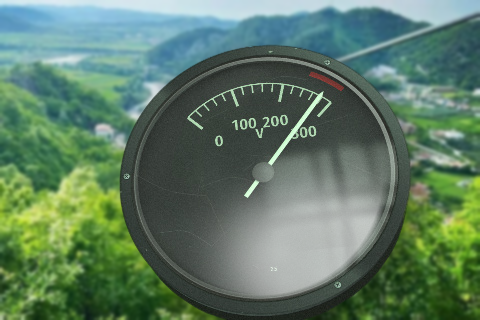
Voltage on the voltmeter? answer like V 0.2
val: V 280
